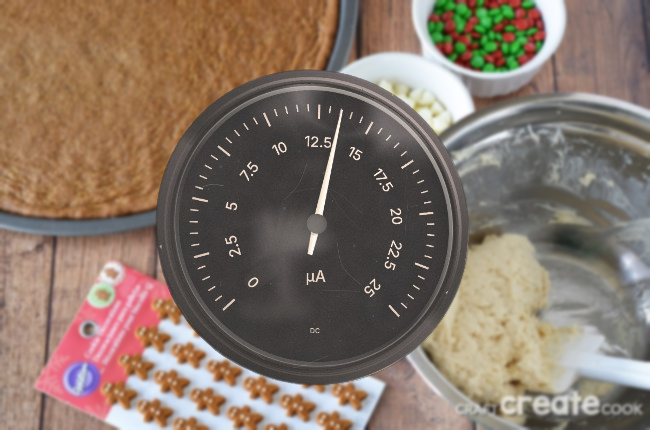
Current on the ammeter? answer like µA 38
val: µA 13.5
